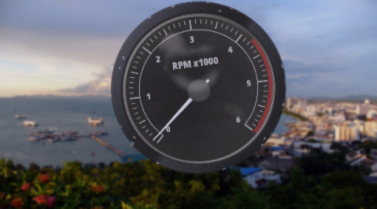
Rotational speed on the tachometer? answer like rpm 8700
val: rpm 100
